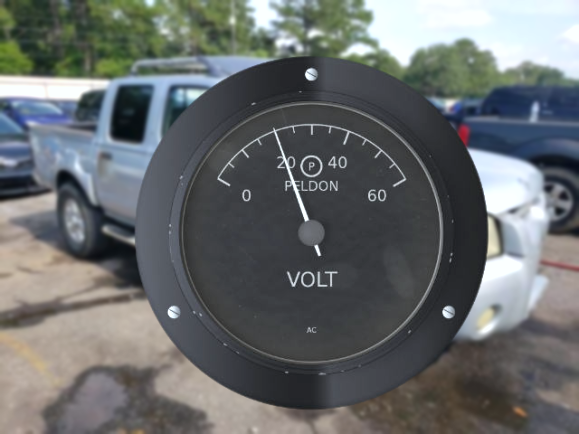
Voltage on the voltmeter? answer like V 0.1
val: V 20
